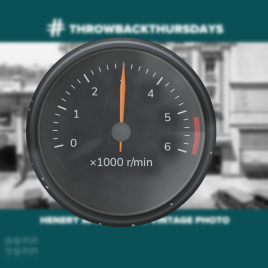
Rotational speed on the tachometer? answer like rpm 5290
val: rpm 3000
